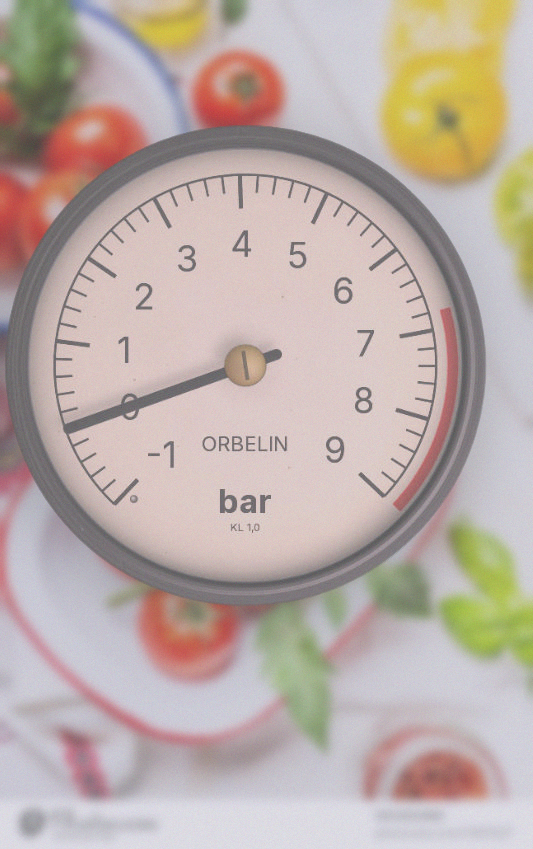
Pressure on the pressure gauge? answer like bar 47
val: bar 0
